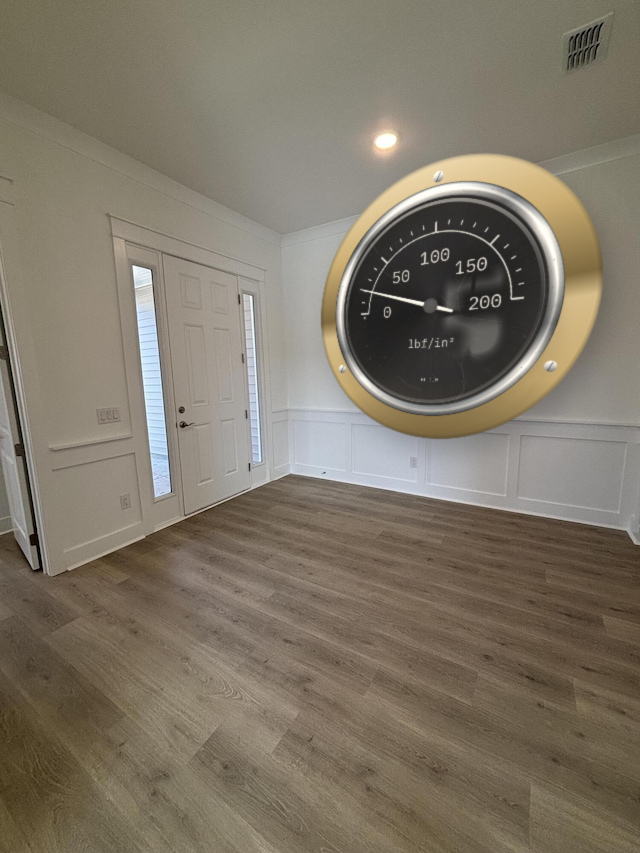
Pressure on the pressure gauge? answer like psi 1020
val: psi 20
